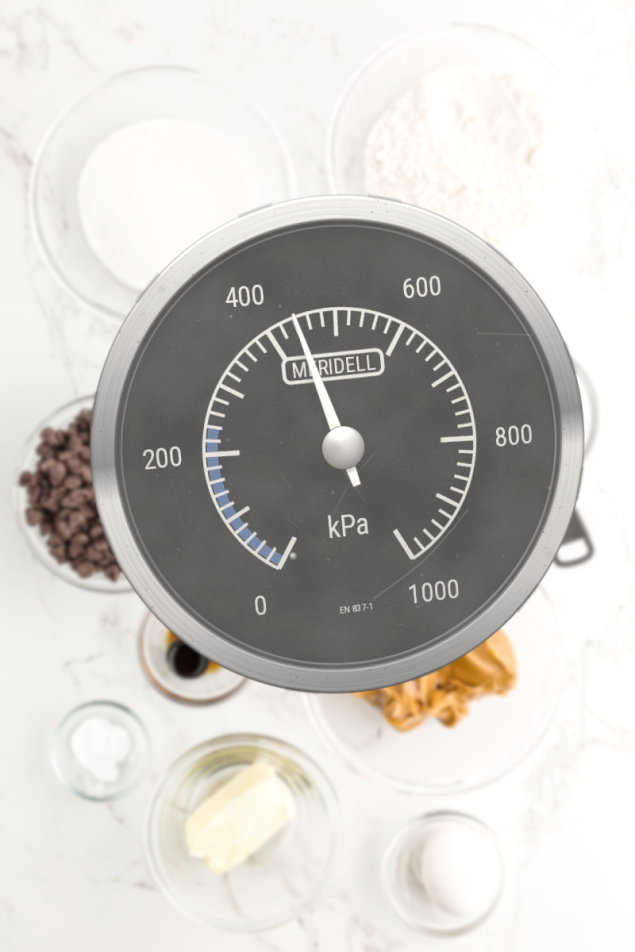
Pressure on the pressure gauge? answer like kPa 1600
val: kPa 440
